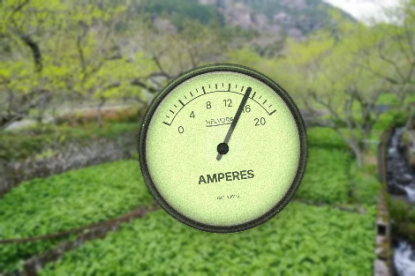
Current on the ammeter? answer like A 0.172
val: A 15
